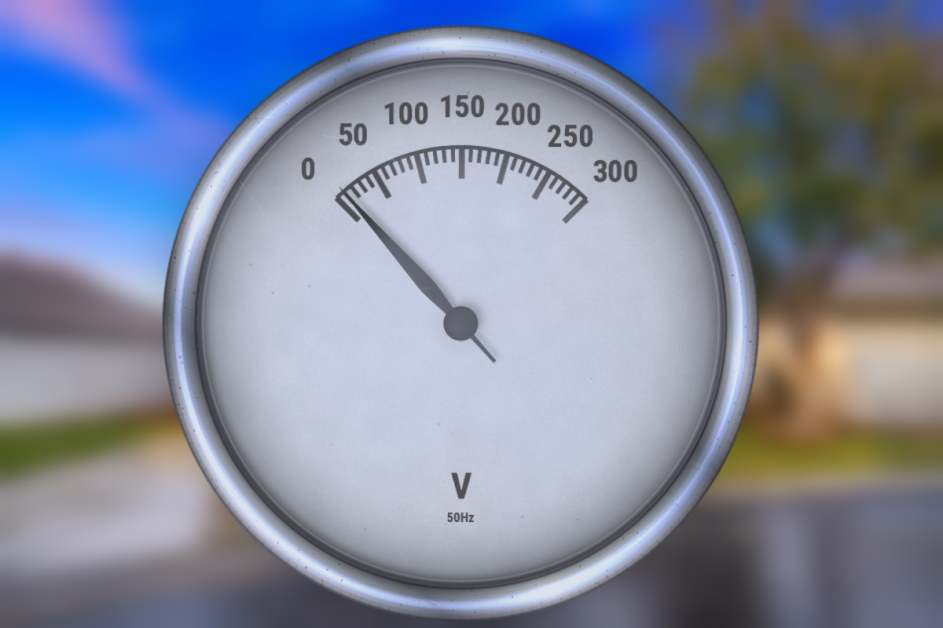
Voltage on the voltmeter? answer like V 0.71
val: V 10
